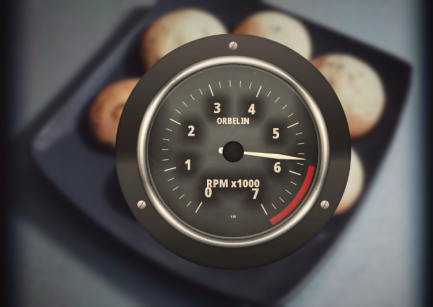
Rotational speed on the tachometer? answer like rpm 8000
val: rpm 5700
